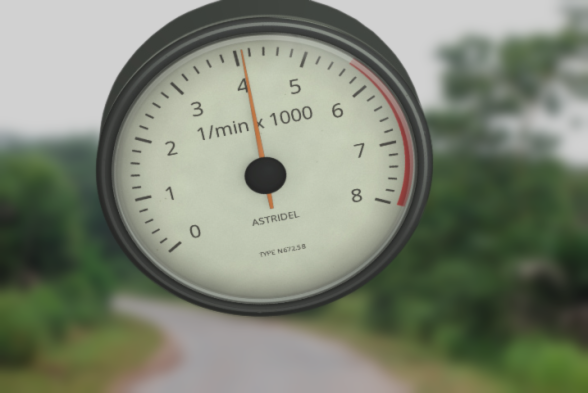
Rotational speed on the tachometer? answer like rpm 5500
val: rpm 4100
